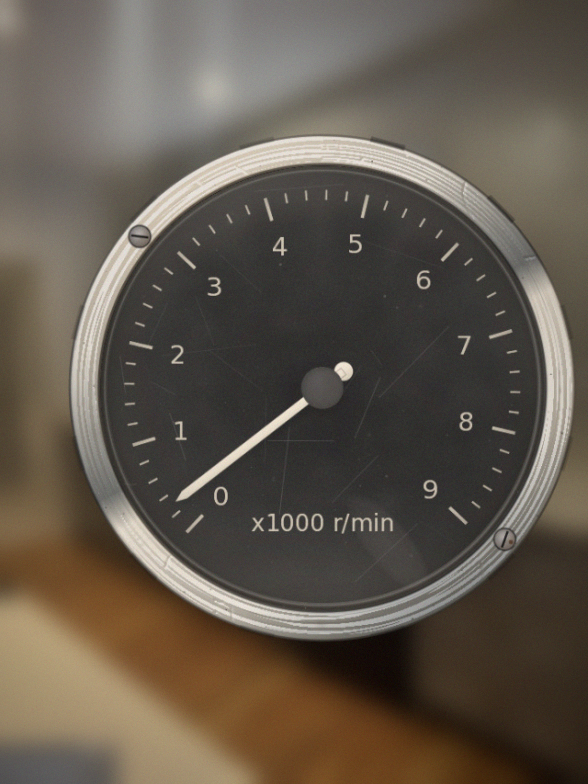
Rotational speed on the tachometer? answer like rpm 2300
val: rpm 300
